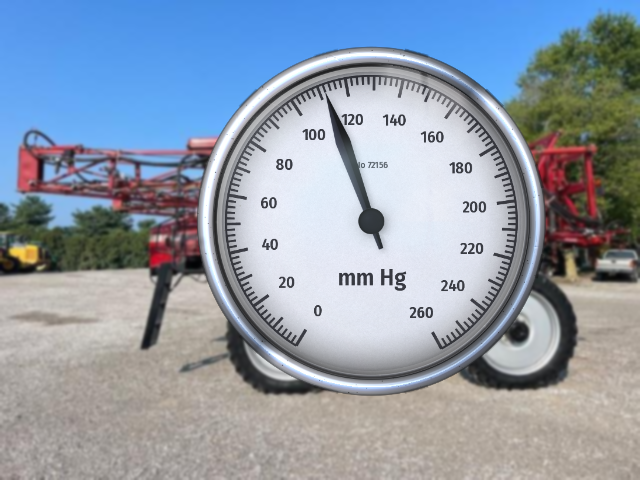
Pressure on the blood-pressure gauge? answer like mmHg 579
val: mmHg 112
